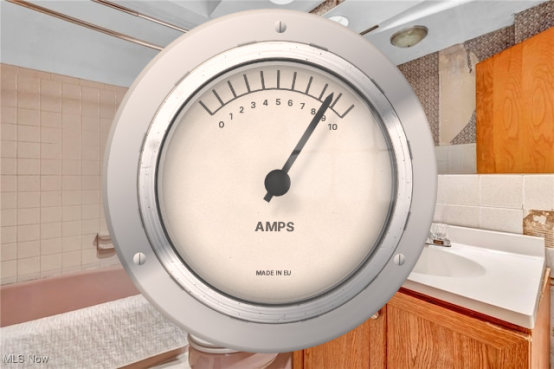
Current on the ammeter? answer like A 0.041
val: A 8.5
